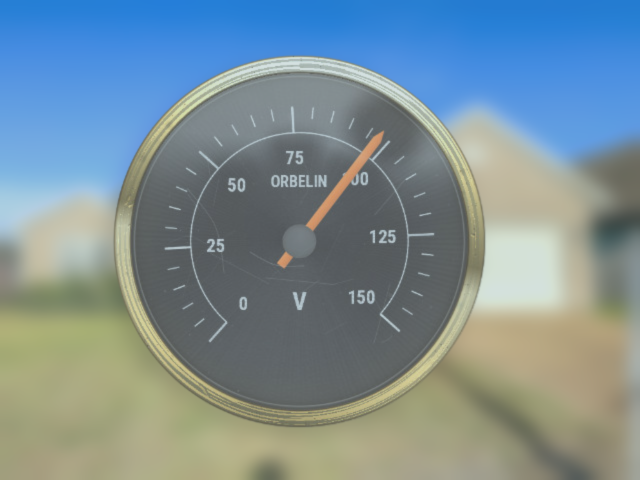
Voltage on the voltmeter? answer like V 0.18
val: V 97.5
